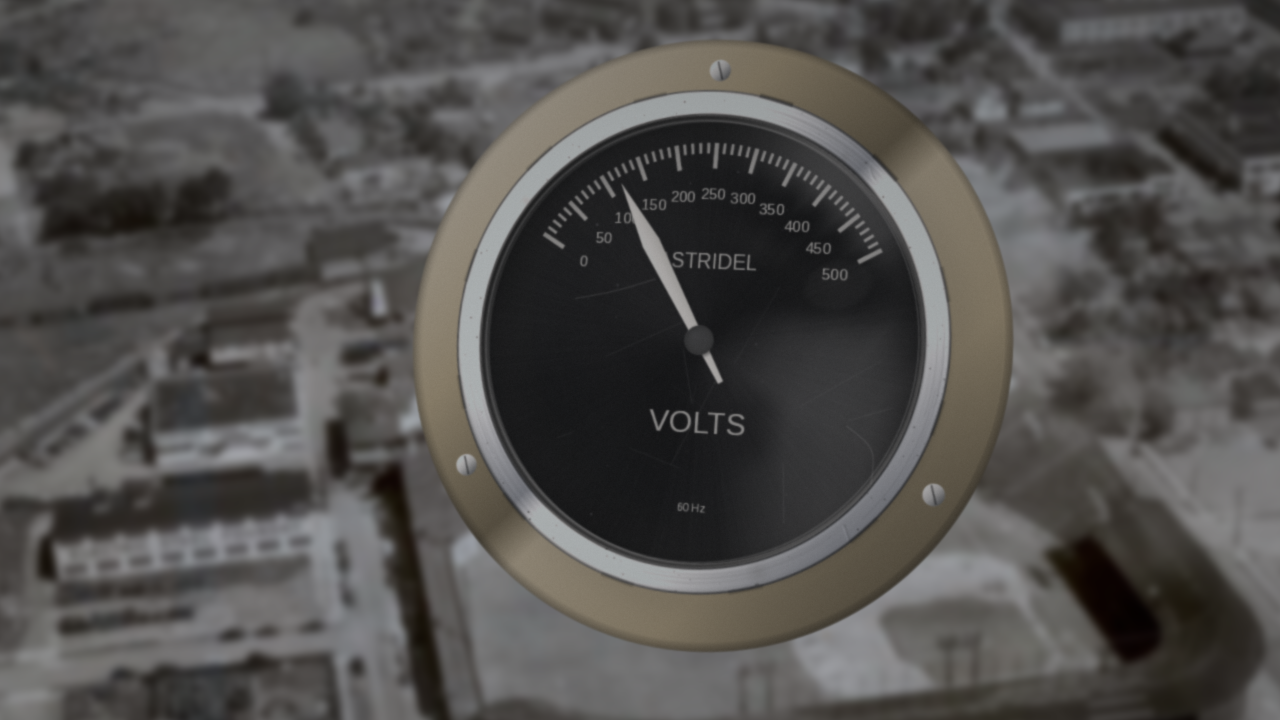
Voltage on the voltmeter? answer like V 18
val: V 120
